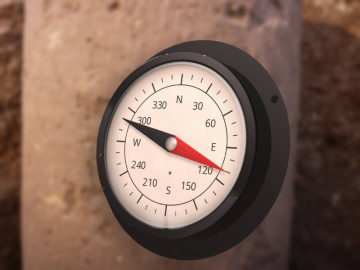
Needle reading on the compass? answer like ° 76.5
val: ° 110
